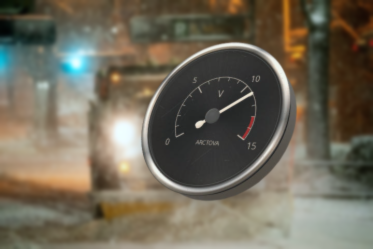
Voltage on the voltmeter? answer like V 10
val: V 11
